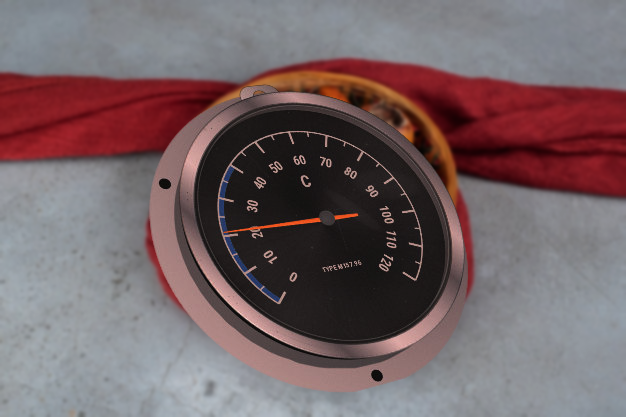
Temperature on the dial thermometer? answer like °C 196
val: °C 20
